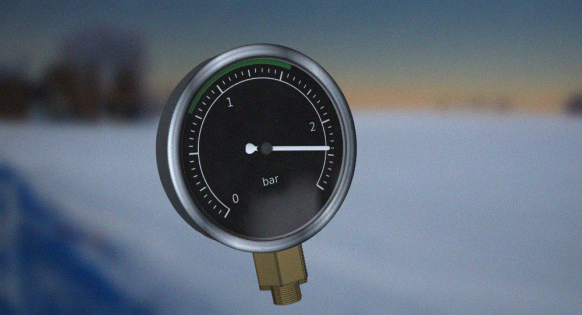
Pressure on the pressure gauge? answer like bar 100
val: bar 2.2
